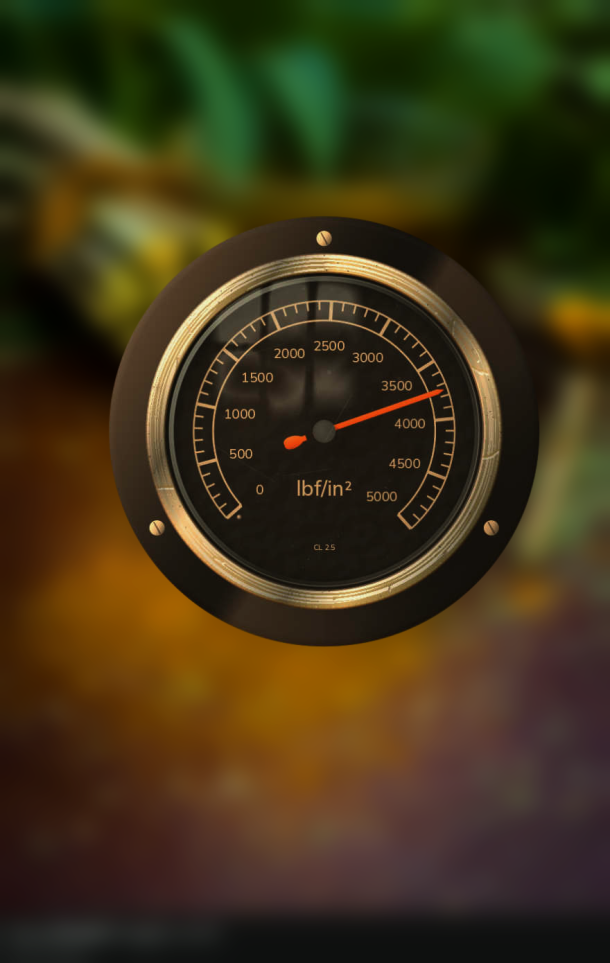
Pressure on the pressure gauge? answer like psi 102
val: psi 3750
